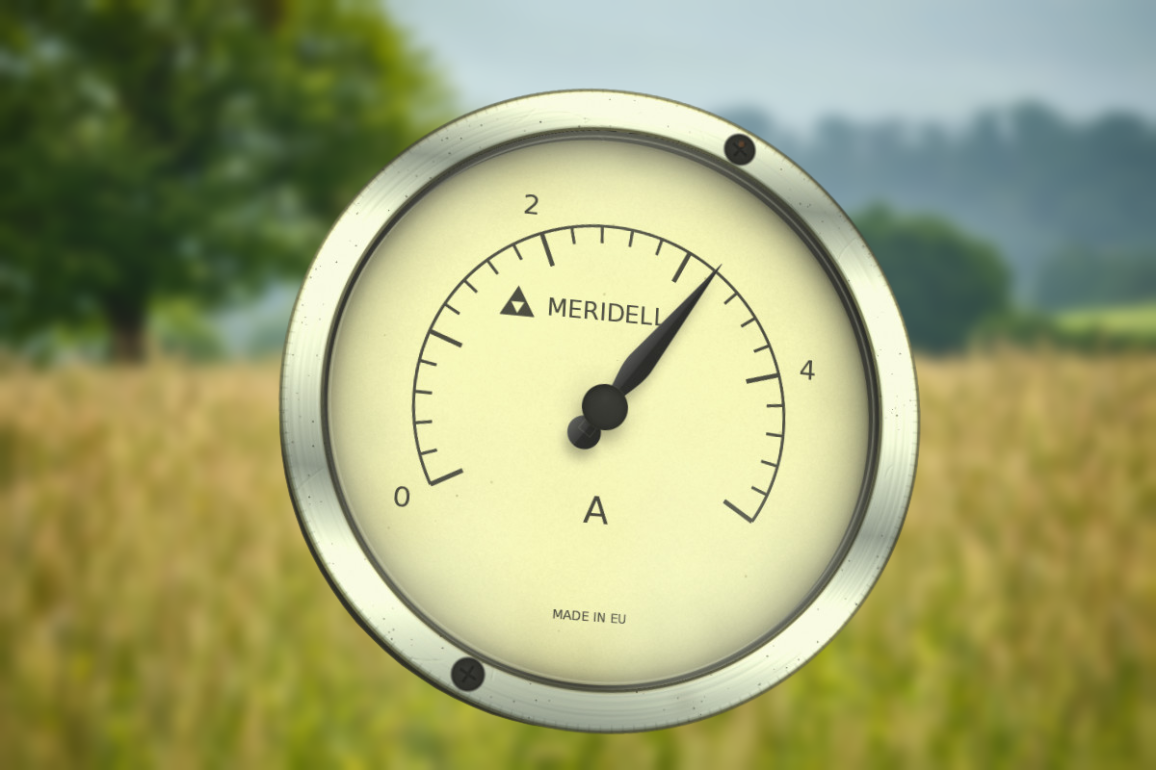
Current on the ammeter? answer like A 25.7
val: A 3.2
